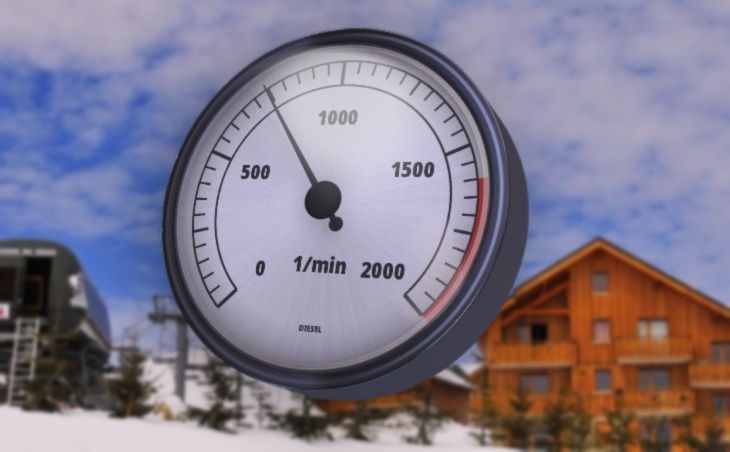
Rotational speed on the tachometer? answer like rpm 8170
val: rpm 750
